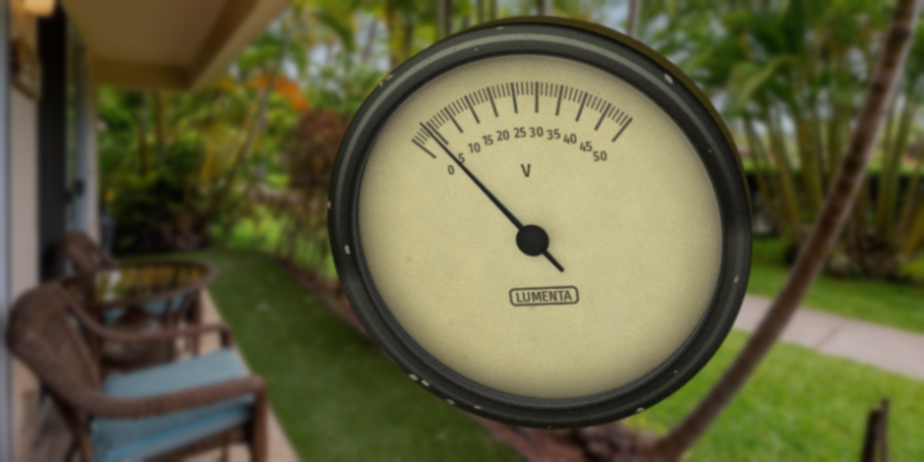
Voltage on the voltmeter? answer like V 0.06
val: V 5
